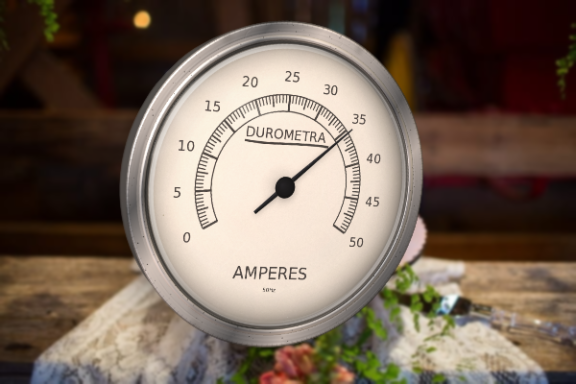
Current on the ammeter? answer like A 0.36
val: A 35
